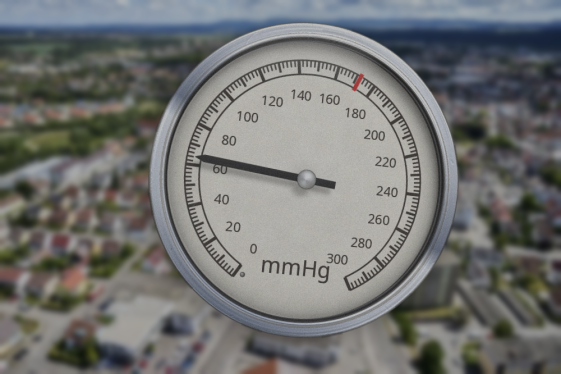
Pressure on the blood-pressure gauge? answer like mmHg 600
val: mmHg 64
